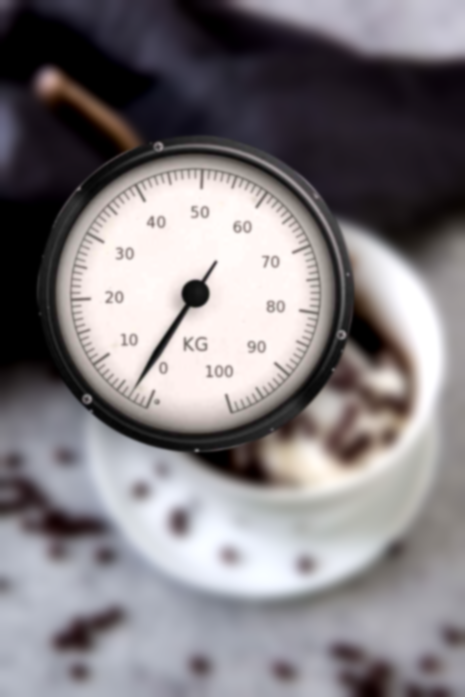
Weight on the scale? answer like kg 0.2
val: kg 3
